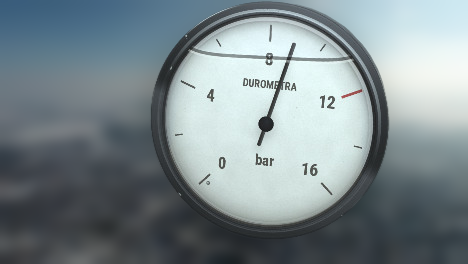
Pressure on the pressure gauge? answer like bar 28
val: bar 9
